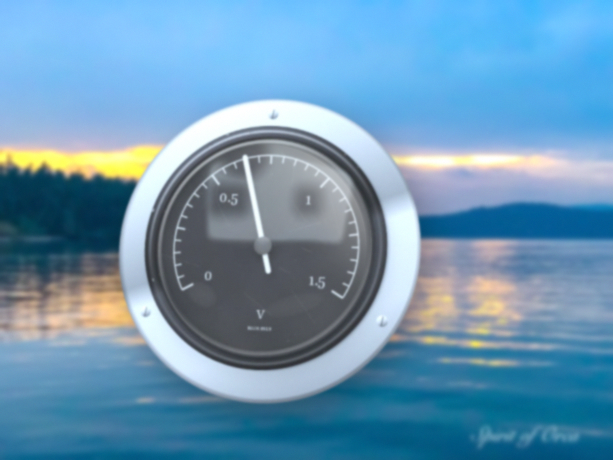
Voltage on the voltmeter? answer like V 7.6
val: V 0.65
